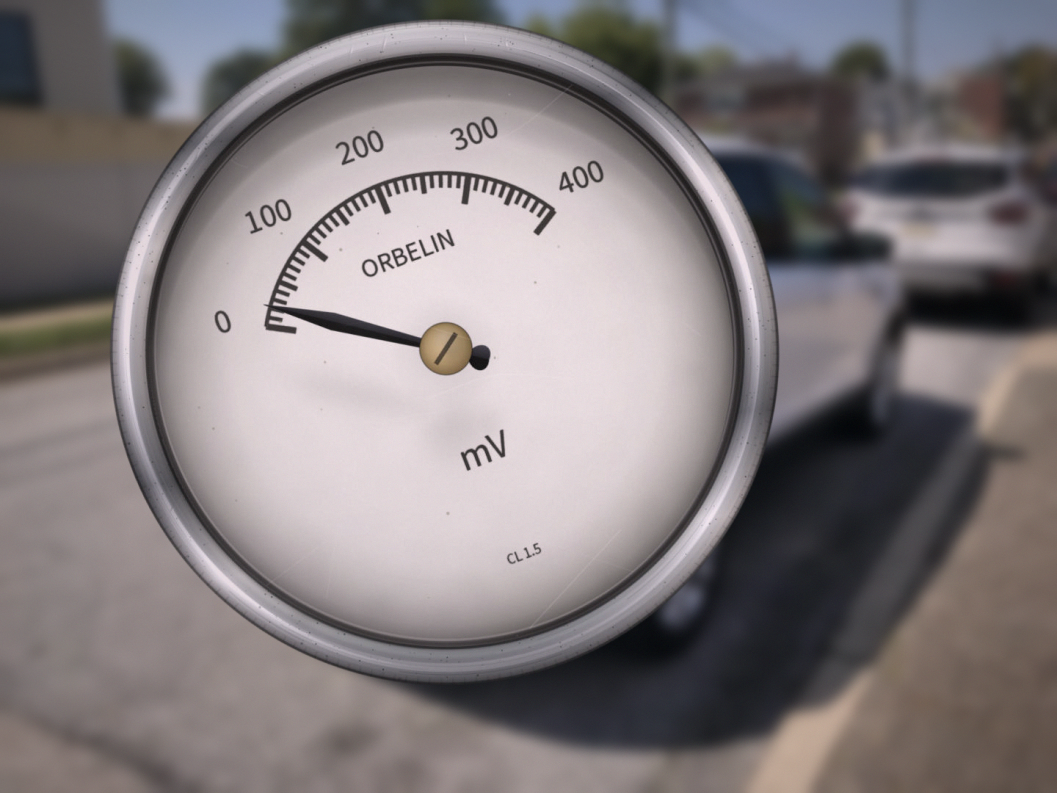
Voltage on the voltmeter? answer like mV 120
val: mV 20
